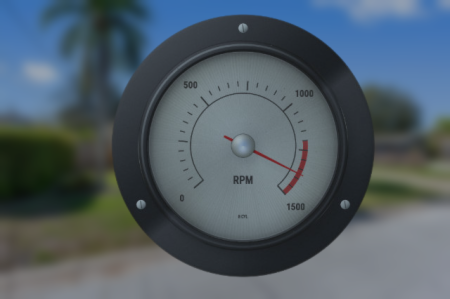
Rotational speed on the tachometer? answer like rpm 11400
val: rpm 1375
